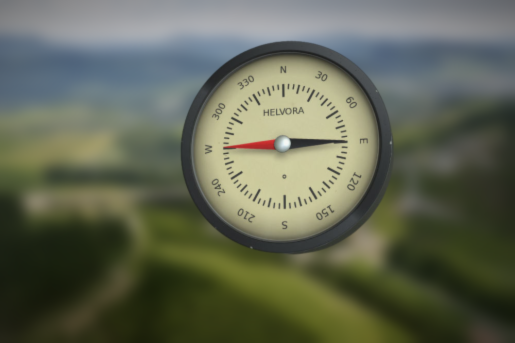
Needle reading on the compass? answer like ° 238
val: ° 270
